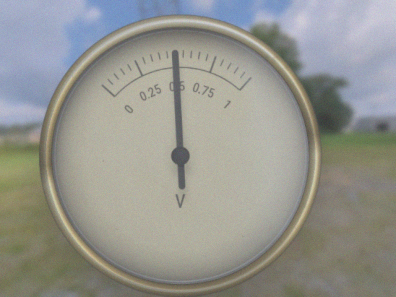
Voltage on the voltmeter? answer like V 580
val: V 0.5
